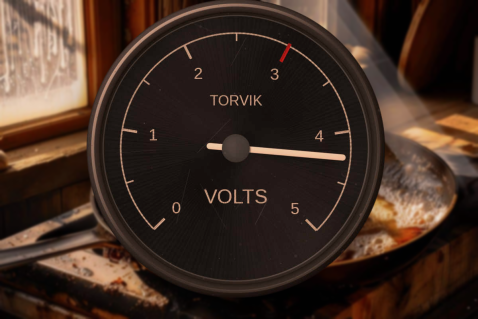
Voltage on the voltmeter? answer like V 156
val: V 4.25
